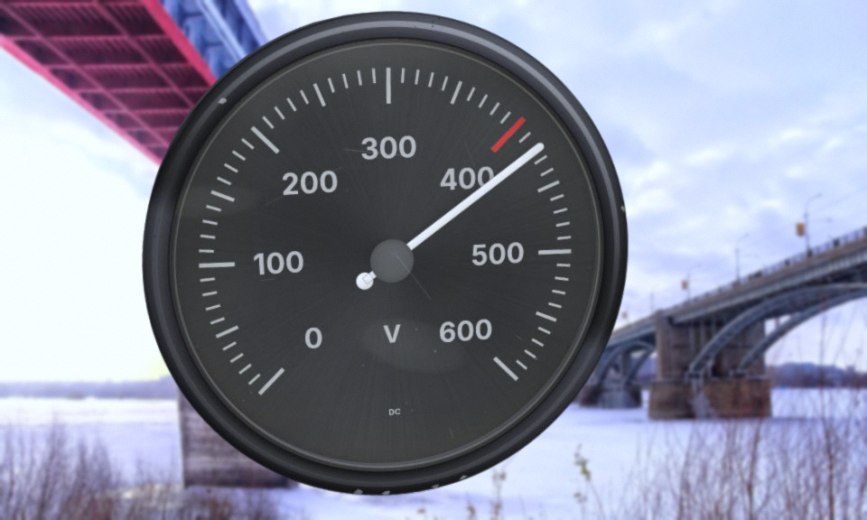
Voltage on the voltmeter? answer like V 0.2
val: V 420
